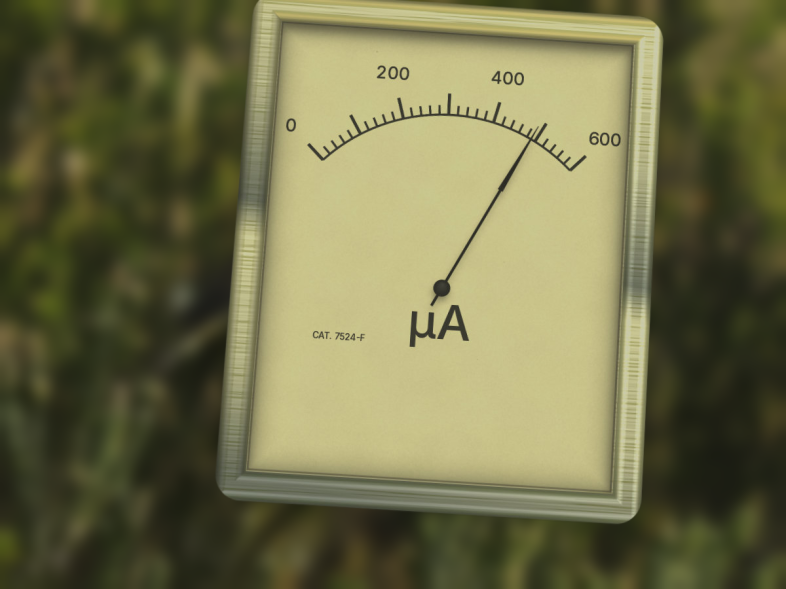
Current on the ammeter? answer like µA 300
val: µA 490
